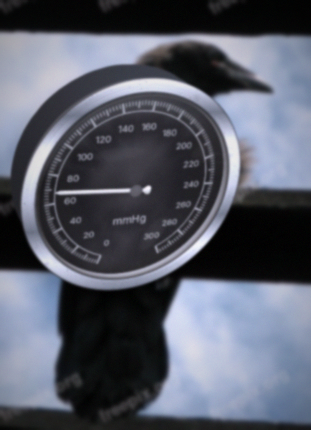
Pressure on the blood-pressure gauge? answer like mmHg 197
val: mmHg 70
